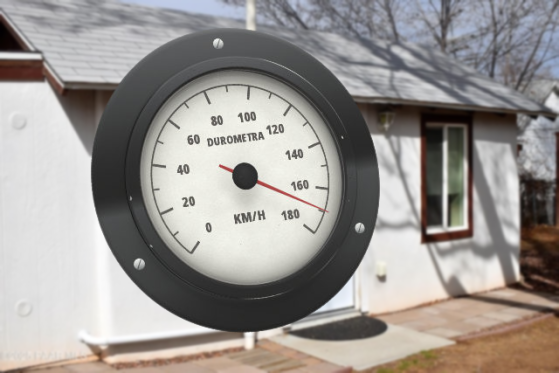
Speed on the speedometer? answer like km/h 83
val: km/h 170
